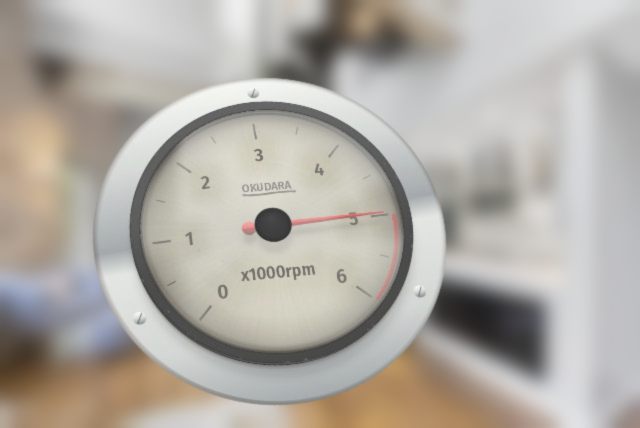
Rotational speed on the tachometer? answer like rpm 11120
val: rpm 5000
